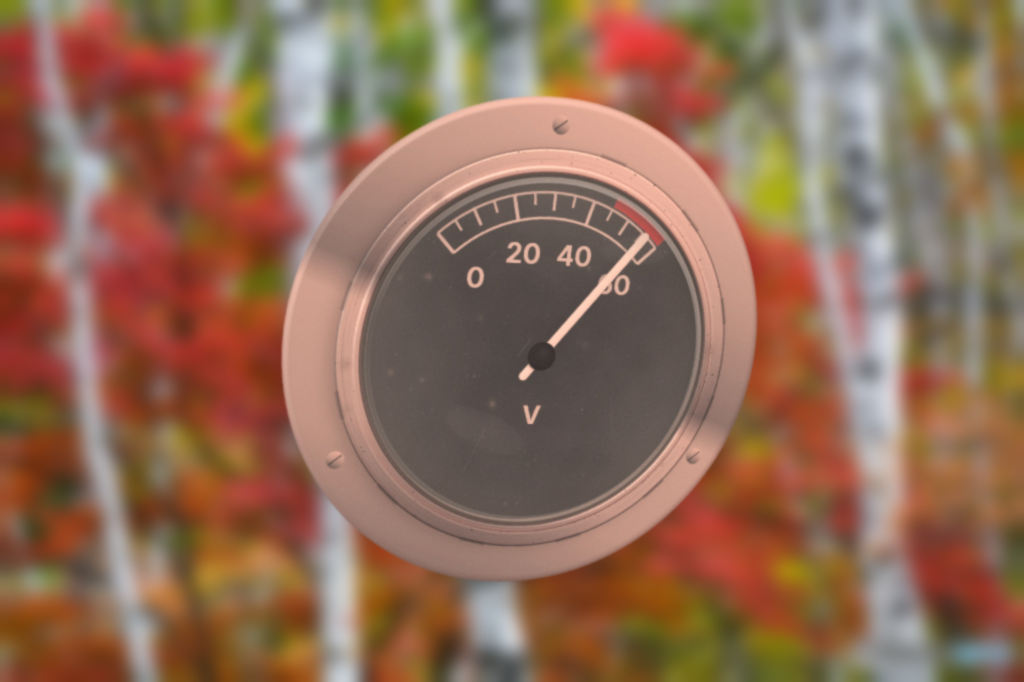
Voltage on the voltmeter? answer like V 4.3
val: V 55
